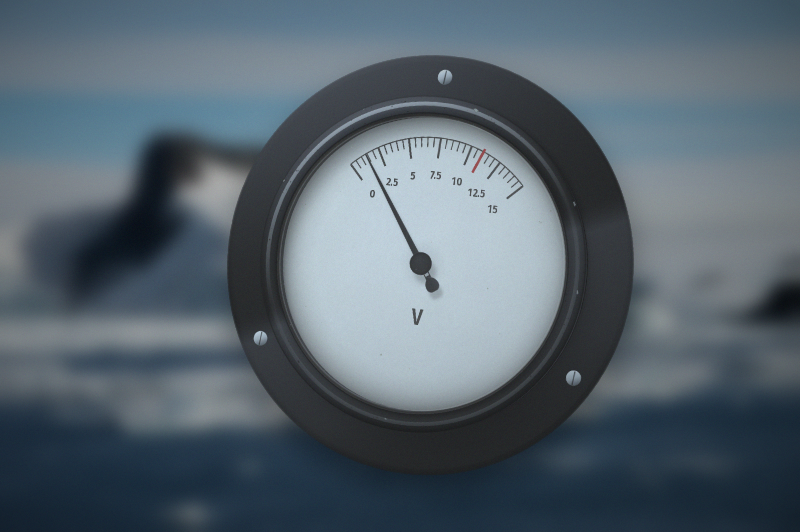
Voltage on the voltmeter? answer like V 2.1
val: V 1.5
